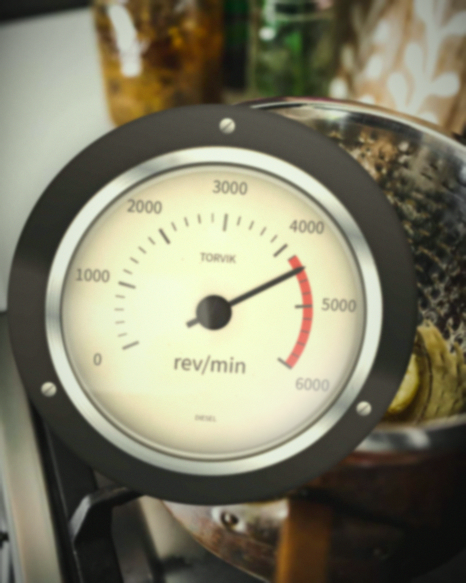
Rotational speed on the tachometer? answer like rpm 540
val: rpm 4400
